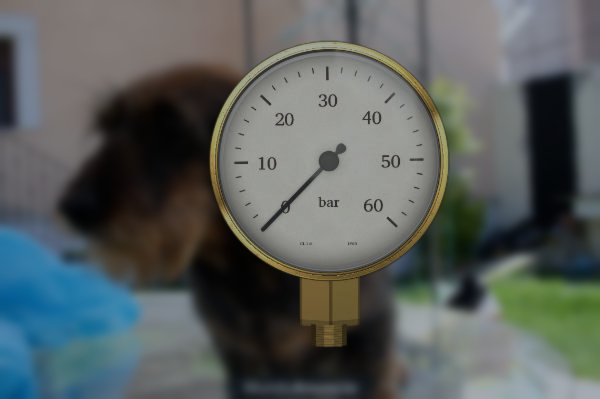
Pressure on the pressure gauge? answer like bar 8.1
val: bar 0
